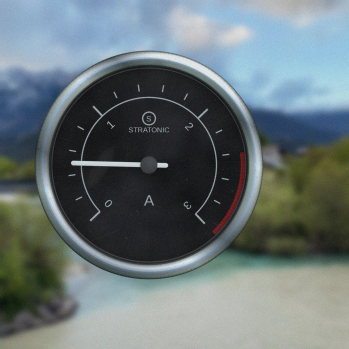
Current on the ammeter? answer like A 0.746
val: A 0.5
